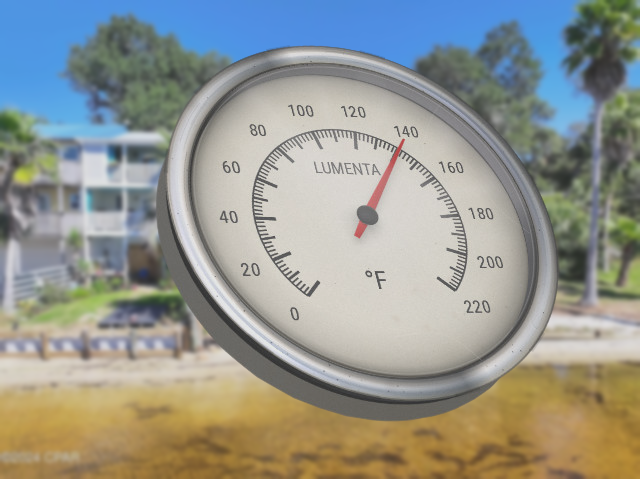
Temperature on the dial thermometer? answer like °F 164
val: °F 140
